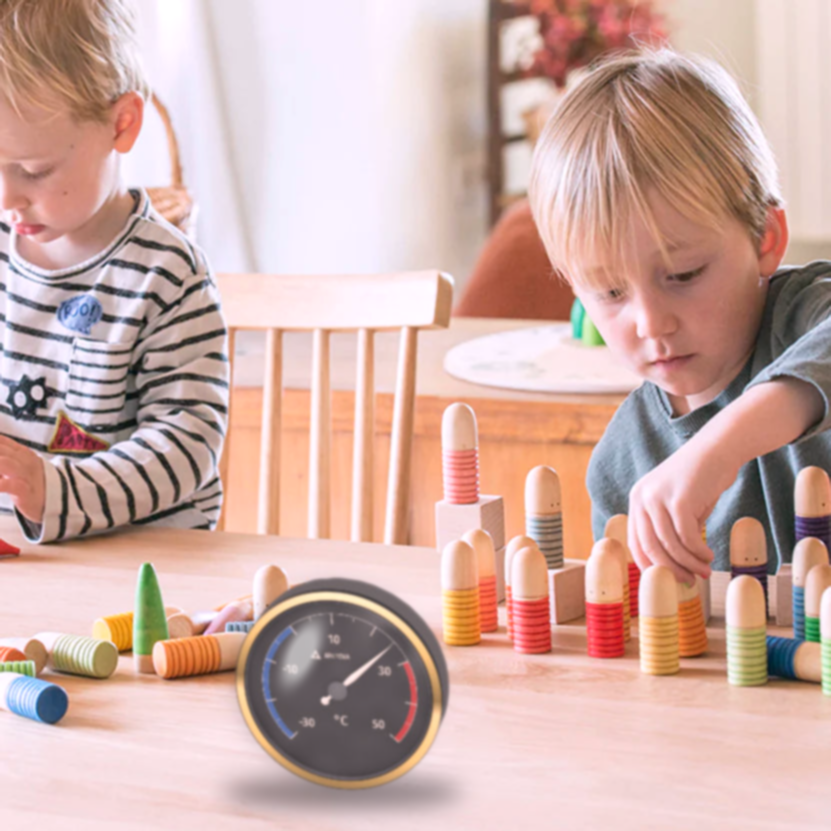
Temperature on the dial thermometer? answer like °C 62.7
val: °C 25
